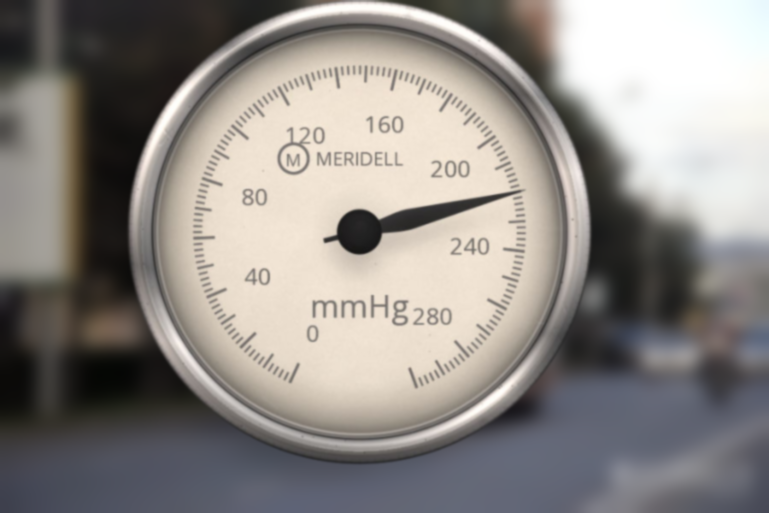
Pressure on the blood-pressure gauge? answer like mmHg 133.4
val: mmHg 220
